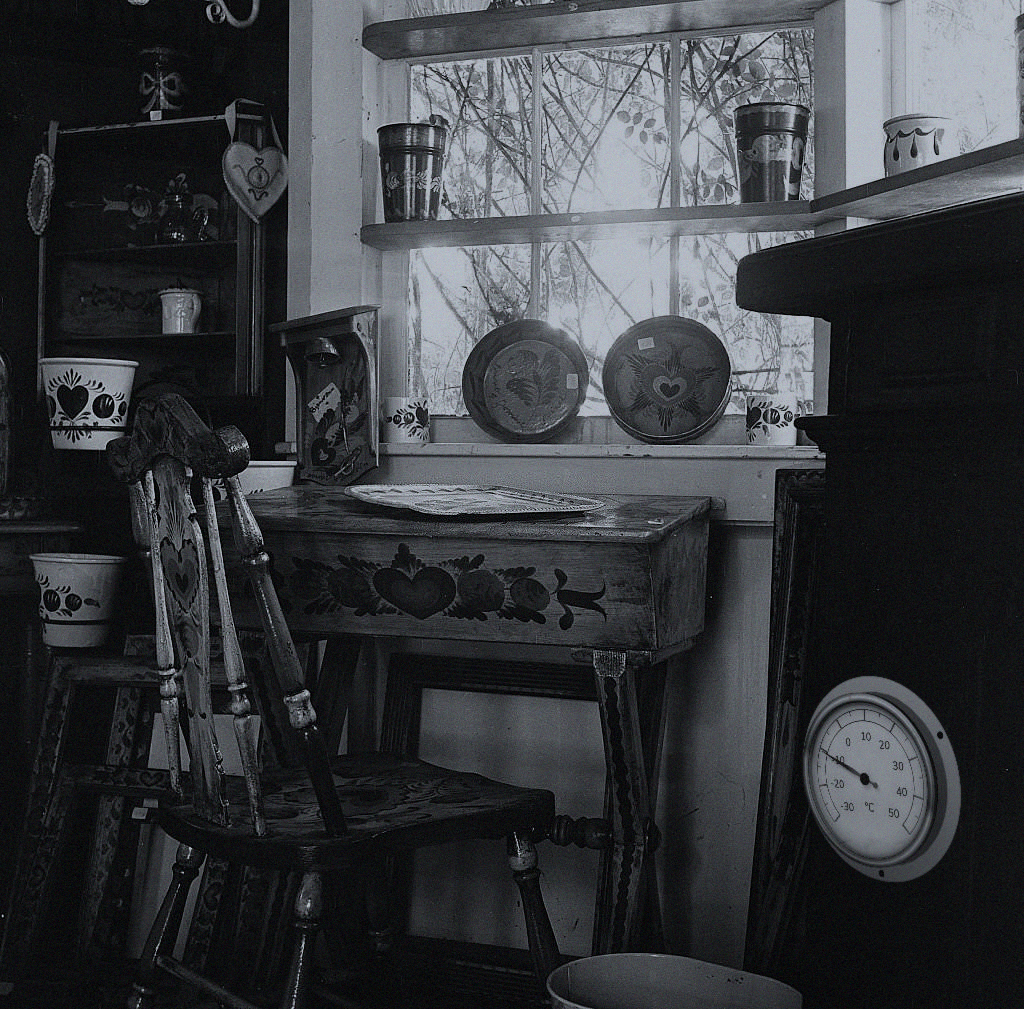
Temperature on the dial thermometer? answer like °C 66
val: °C -10
